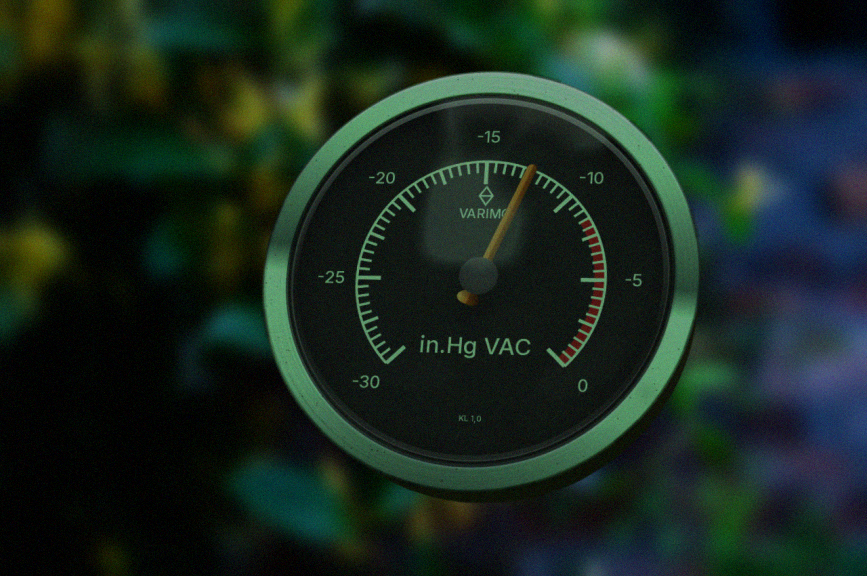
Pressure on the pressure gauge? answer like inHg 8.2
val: inHg -12.5
